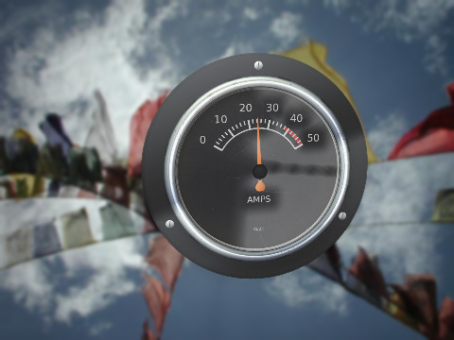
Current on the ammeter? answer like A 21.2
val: A 24
